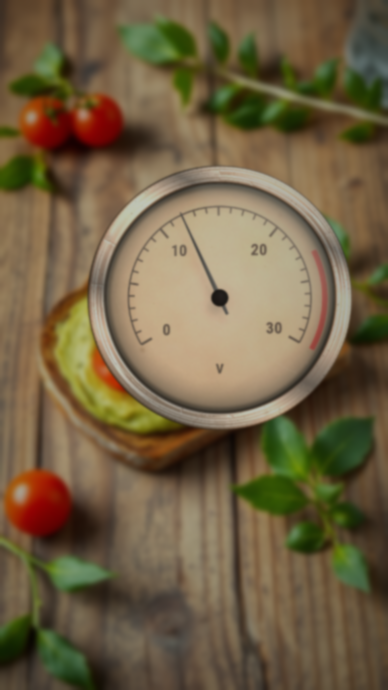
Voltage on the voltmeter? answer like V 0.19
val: V 12
